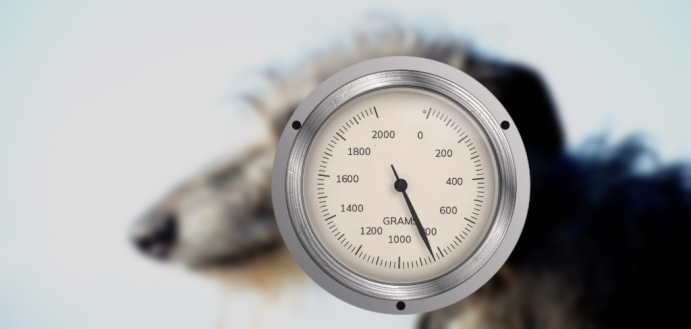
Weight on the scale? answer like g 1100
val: g 840
